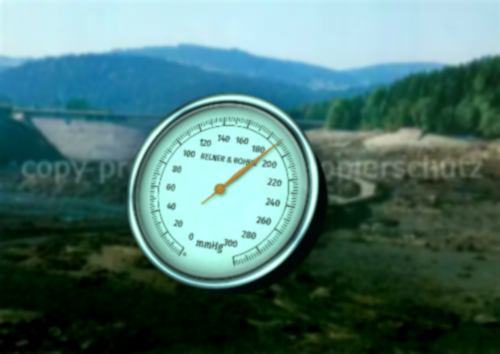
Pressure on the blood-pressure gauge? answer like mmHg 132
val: mmHg 190
